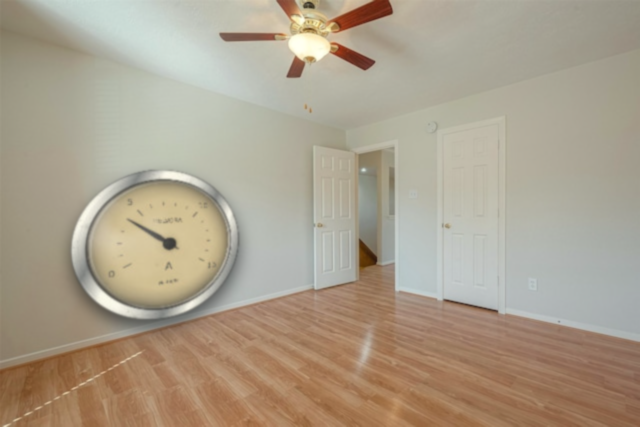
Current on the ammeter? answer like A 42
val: A 4
